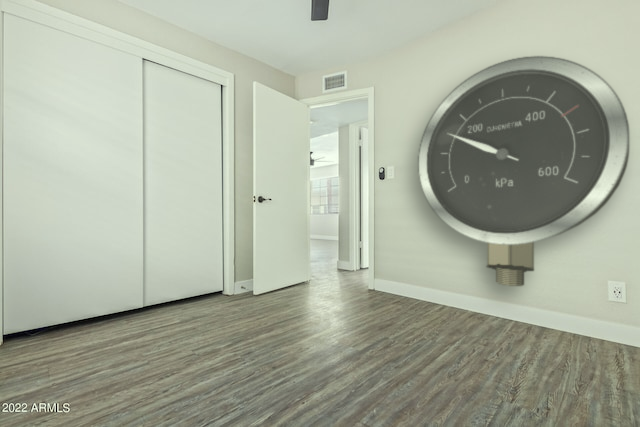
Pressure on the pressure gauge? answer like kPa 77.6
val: kPa 150
